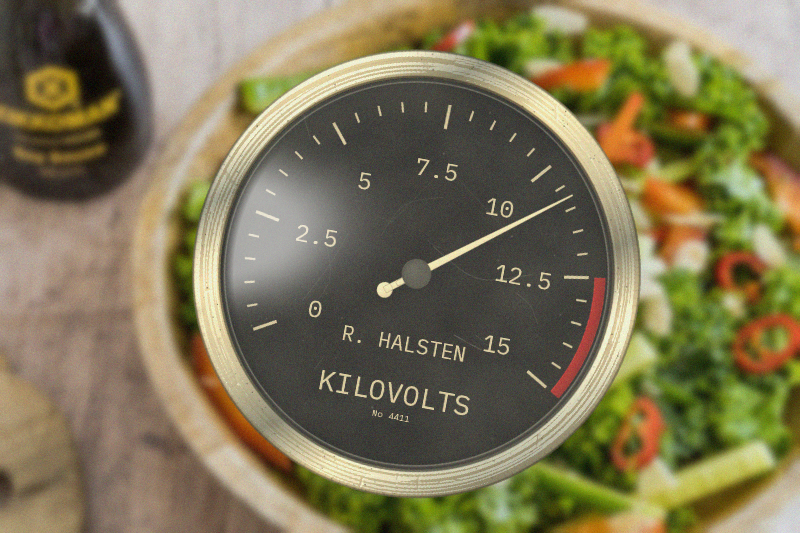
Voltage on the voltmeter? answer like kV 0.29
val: kV 10.75
